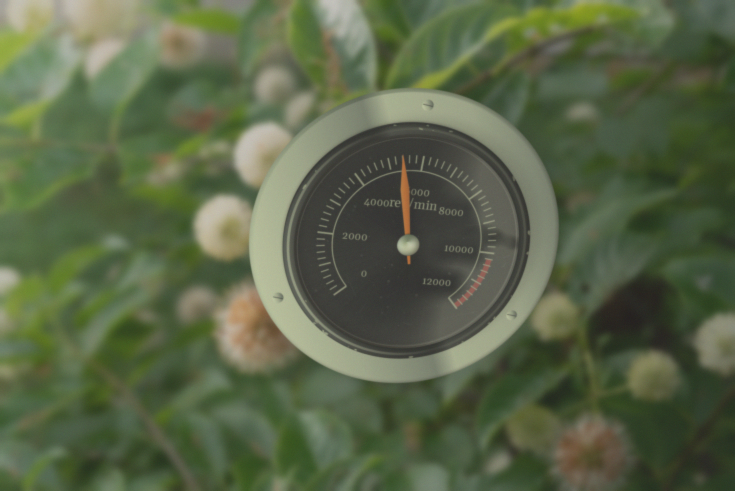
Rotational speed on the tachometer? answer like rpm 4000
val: rpm 5400
